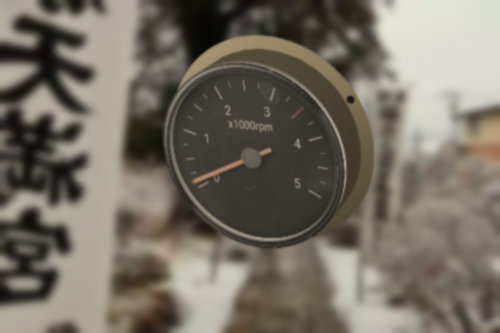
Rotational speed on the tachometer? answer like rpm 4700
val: rpm 125
